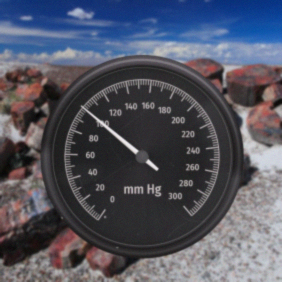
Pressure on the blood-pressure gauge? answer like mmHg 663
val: mmHg 100
